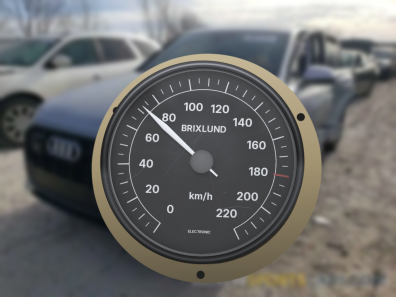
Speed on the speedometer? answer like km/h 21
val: km/h 72.5
